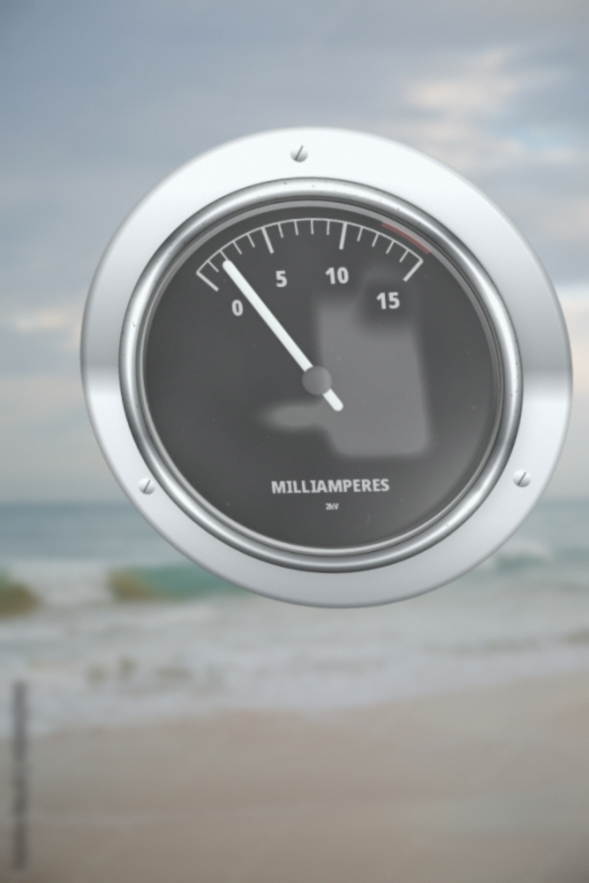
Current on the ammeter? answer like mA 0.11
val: mA 2
